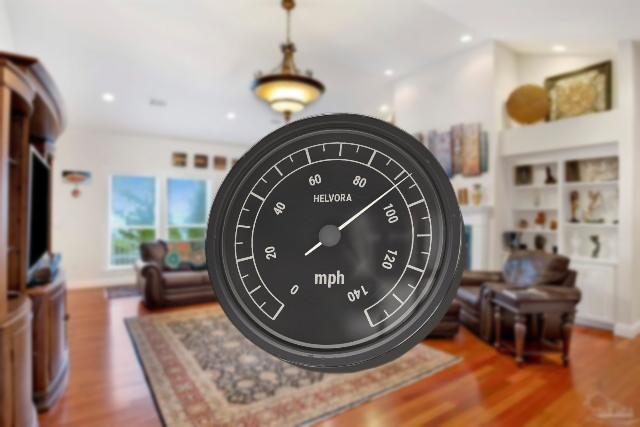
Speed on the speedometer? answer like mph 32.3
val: mph 92.5
